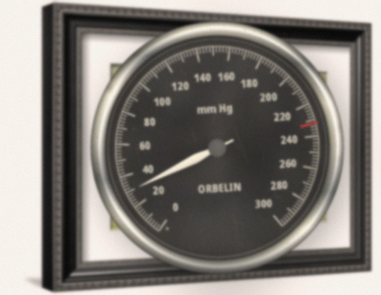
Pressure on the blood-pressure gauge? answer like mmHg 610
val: mmHg 30
